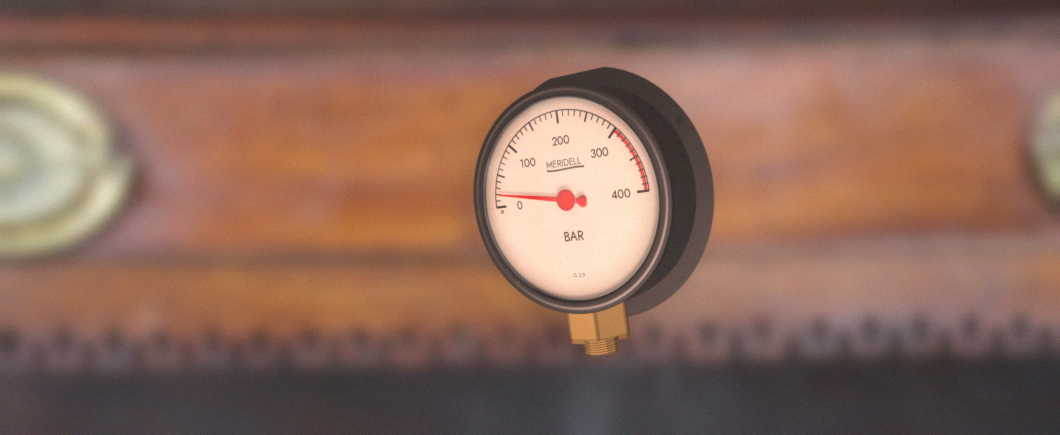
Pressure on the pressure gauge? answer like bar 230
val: bar 20
